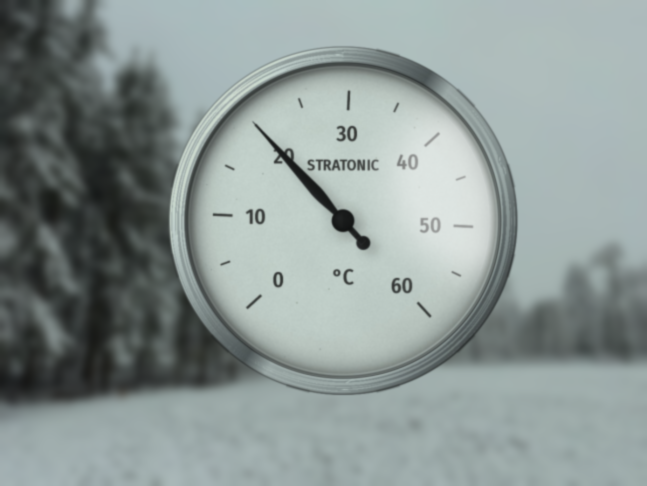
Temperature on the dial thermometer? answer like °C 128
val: °C 20
